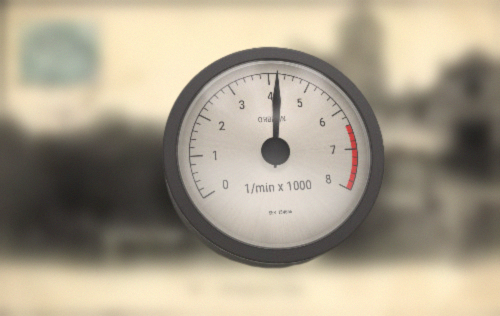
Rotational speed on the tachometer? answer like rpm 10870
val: rpm 4200
